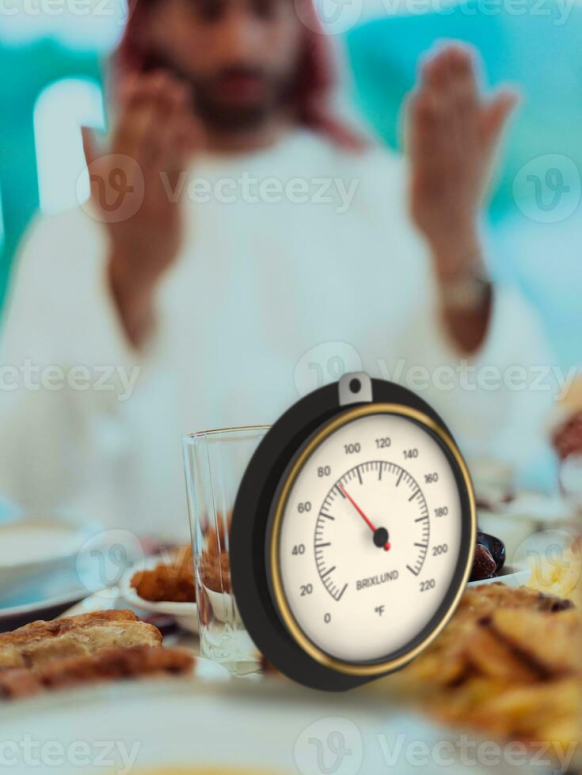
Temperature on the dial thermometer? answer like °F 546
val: °F 80
